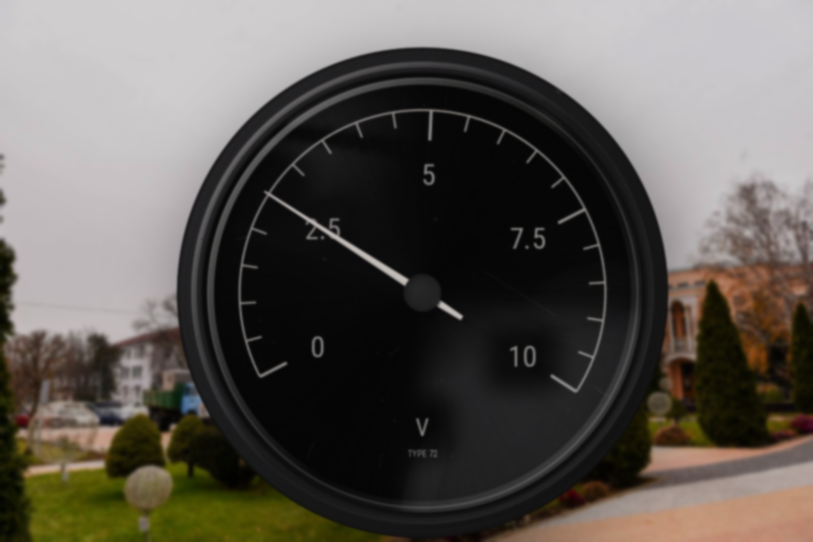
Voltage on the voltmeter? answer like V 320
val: V 2.5
